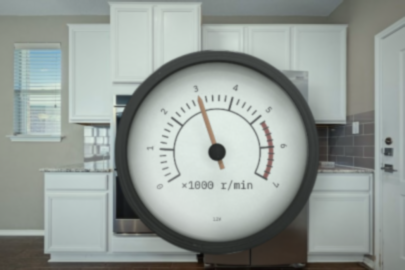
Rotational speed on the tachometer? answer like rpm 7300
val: rpm 3000
